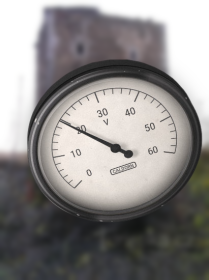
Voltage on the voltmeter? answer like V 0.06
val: V 20
